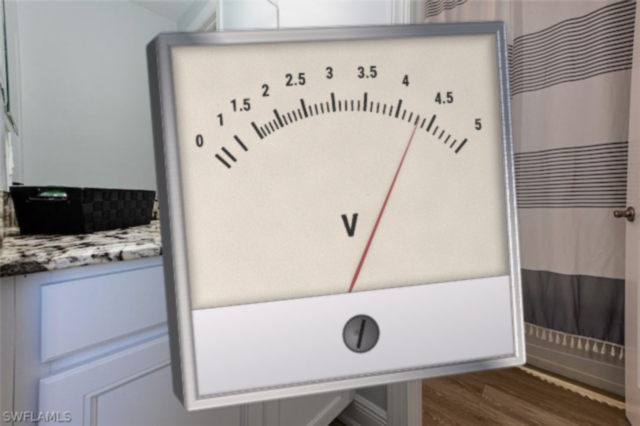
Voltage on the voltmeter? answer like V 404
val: V 4.3
